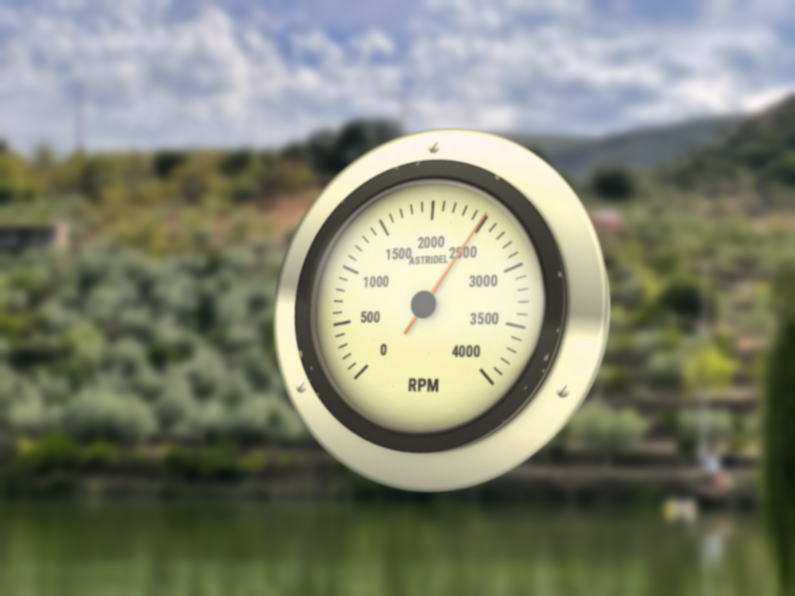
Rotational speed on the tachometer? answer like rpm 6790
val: rpm 2500
